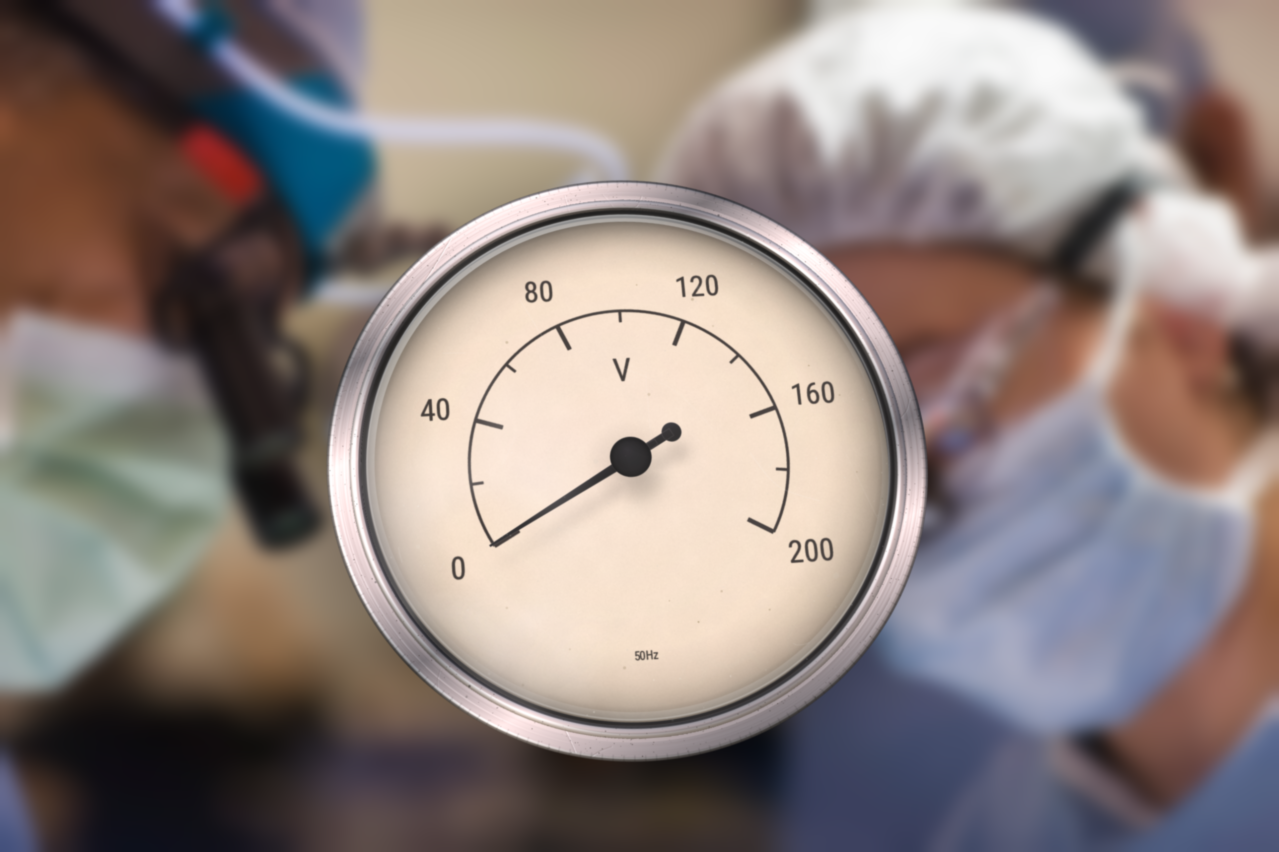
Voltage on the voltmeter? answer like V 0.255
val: V 0
